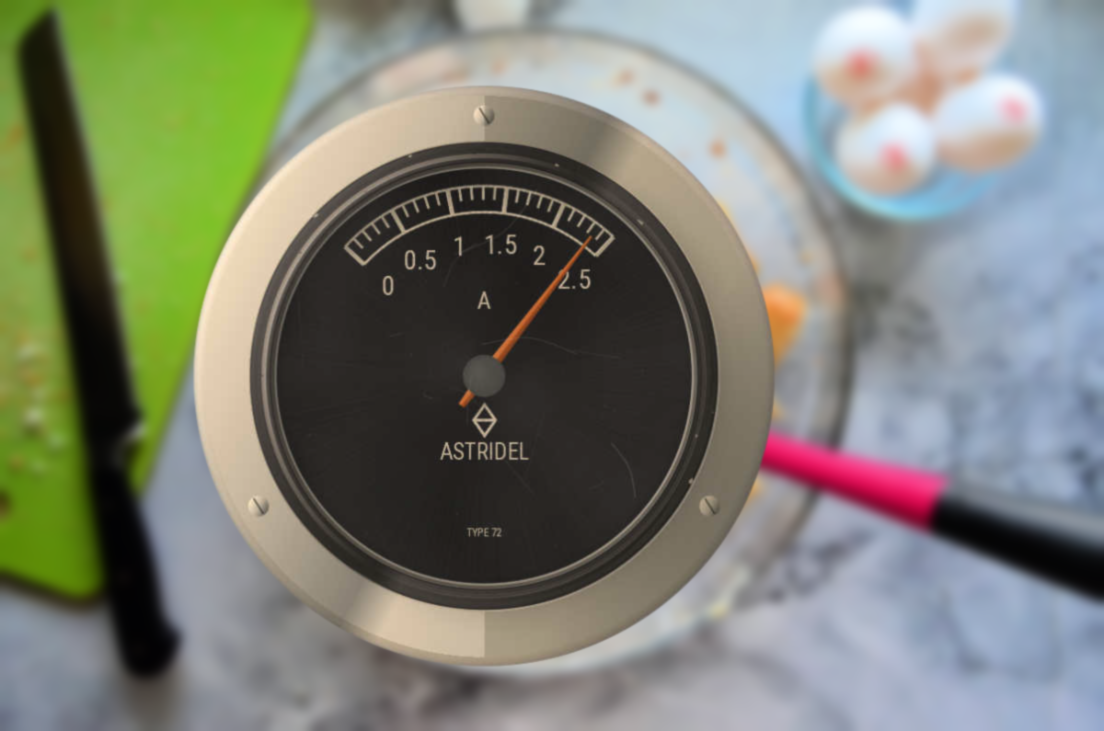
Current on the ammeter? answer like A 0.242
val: A 2.35
